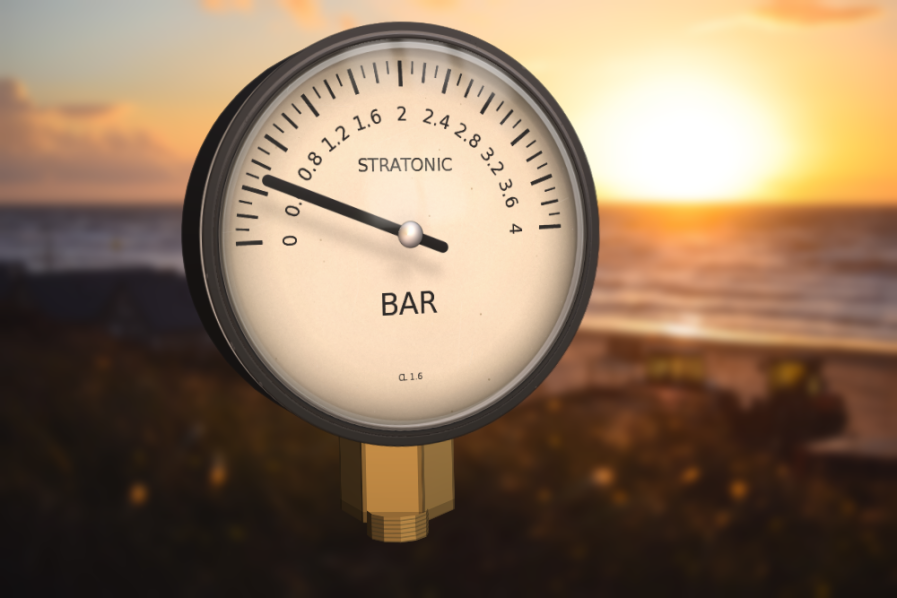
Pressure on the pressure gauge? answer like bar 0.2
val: bar 0.5
